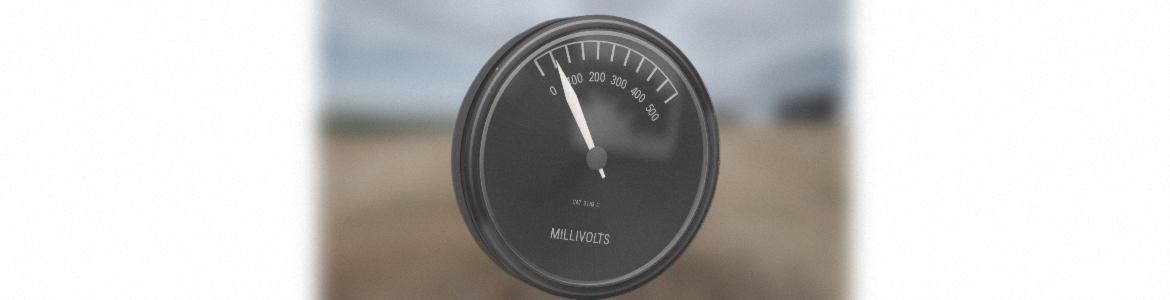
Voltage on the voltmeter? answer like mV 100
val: mV 50
